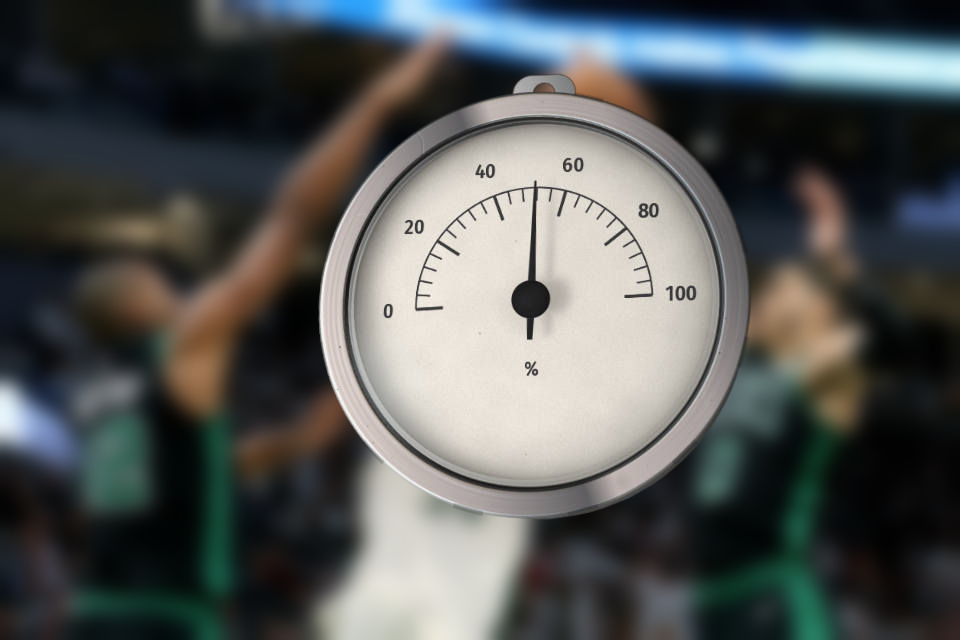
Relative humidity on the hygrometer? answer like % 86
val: % 52
